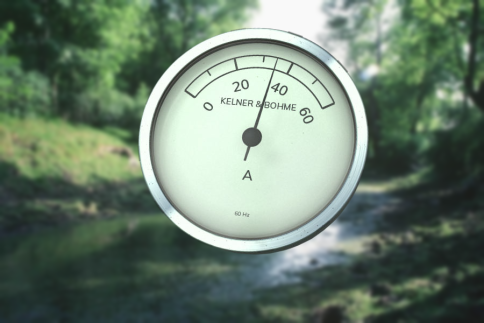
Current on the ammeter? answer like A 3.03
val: A 35
